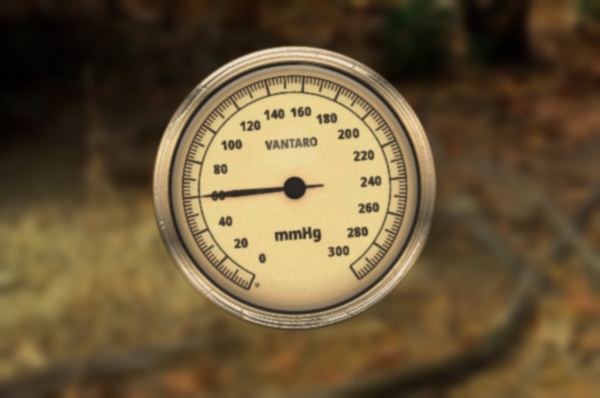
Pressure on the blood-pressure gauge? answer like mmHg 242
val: mmHg 60
